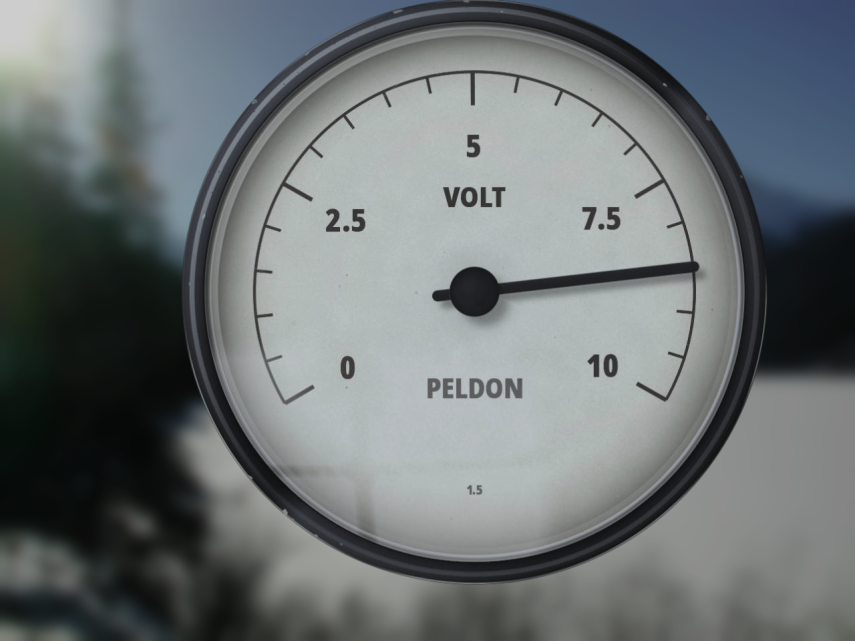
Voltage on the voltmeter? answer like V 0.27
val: V 8.5
